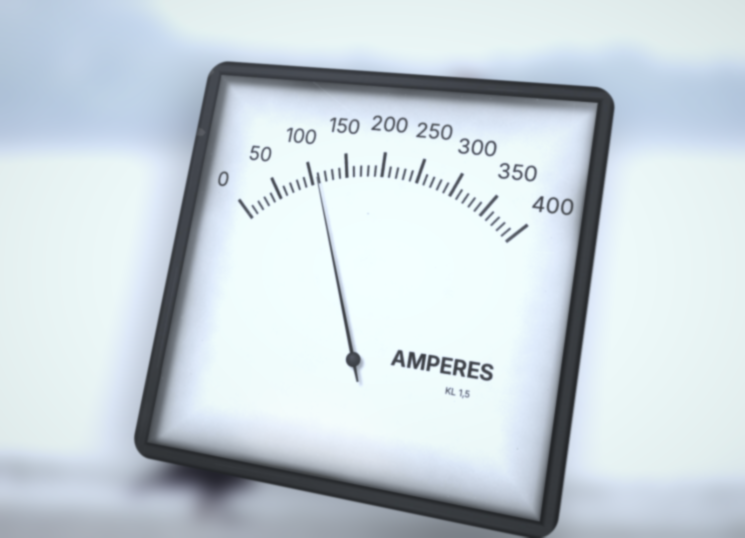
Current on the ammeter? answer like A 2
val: A 110
